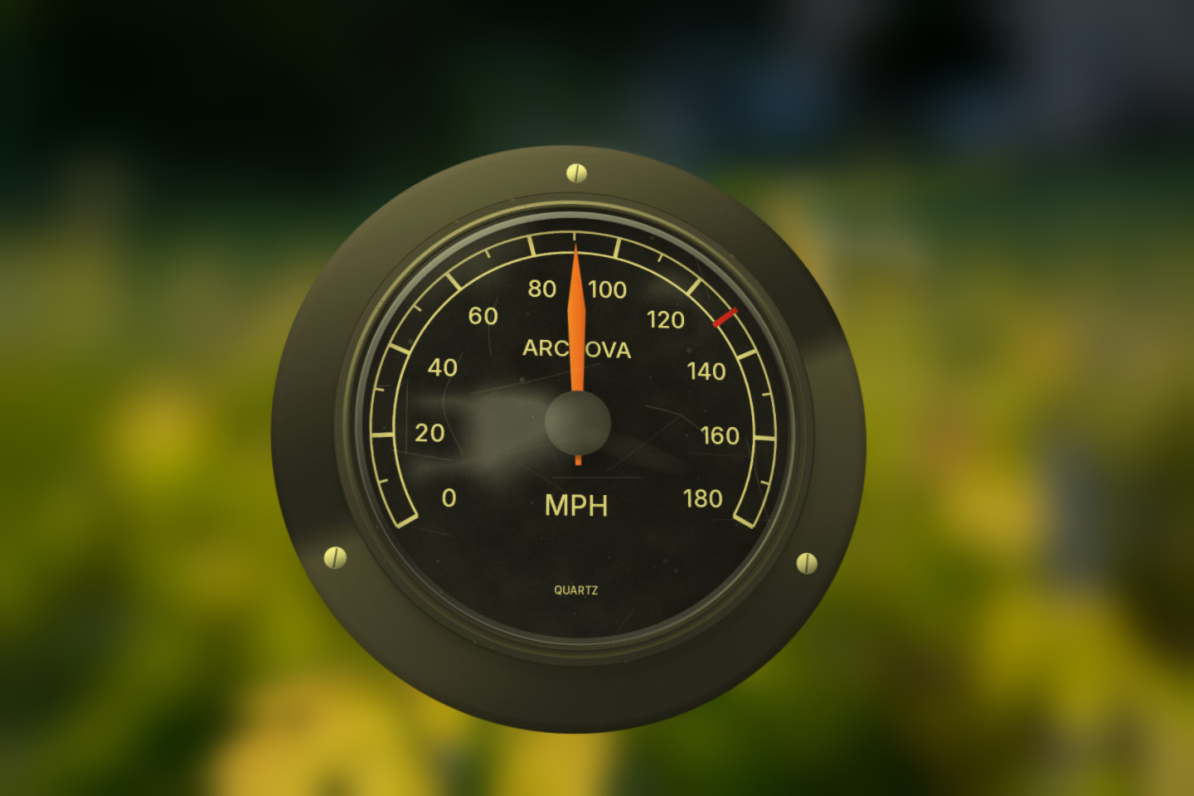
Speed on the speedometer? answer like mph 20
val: mph 90
